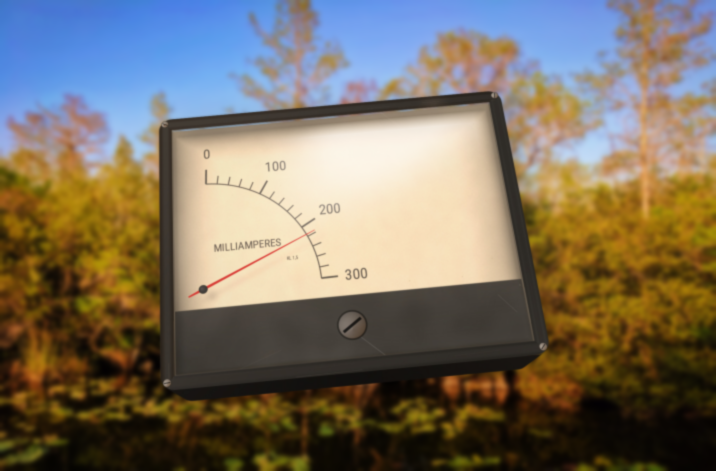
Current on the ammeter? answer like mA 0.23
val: mA 220
